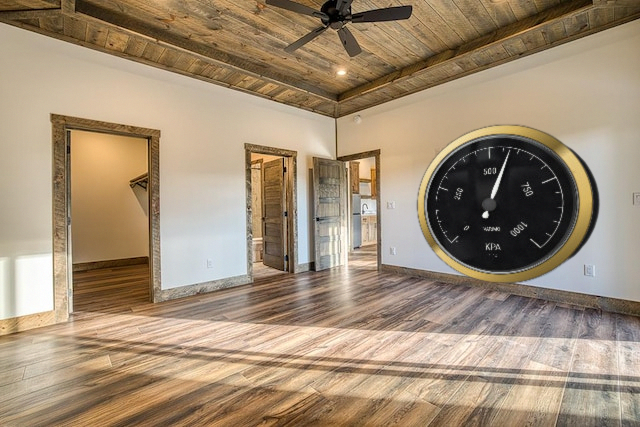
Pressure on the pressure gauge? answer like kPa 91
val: kPa 575
